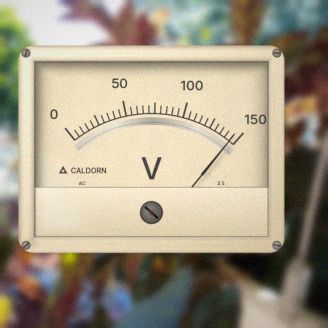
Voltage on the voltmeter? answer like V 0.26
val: V 145
